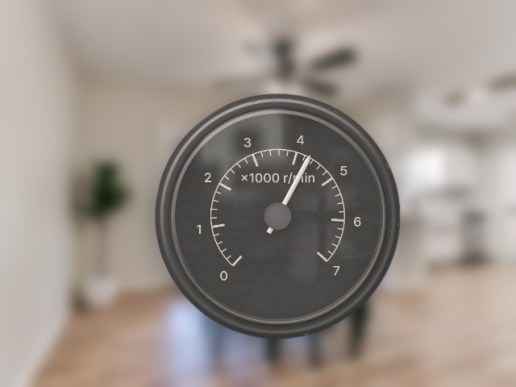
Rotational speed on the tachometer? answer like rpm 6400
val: rpm 4300
